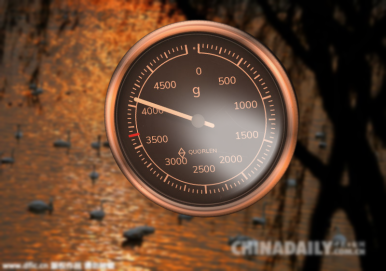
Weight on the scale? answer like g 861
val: g 4100
